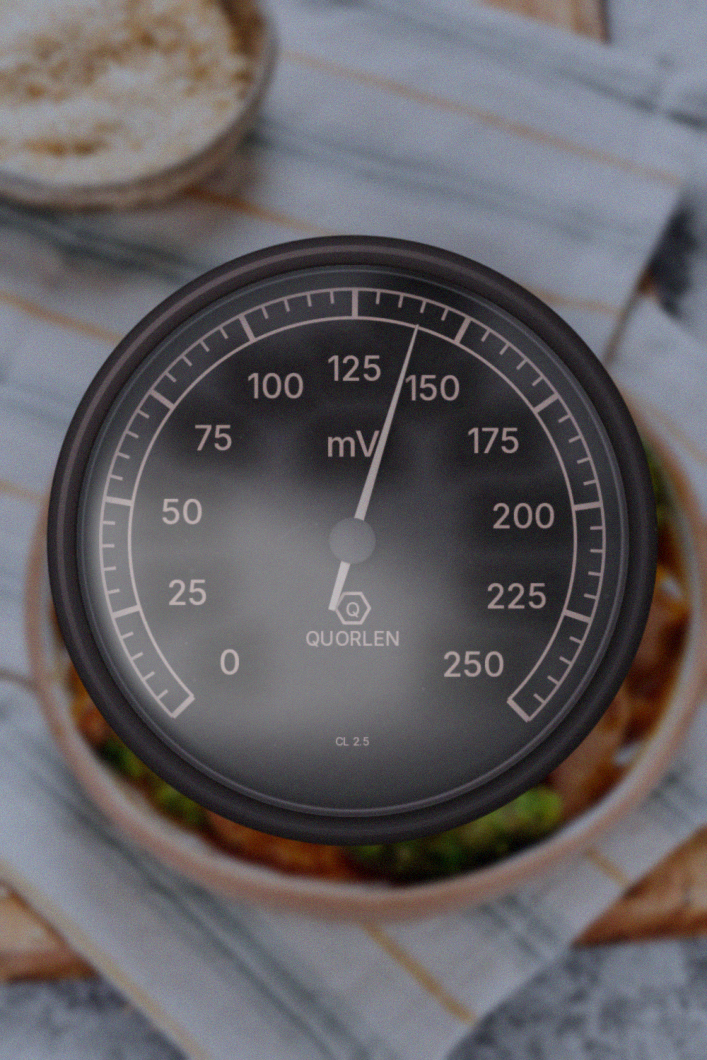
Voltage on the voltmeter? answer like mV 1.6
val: mV 140
